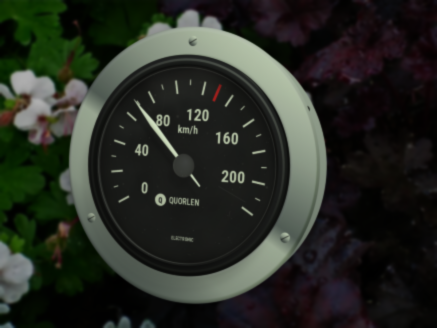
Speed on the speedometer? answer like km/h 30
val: km/h 70
